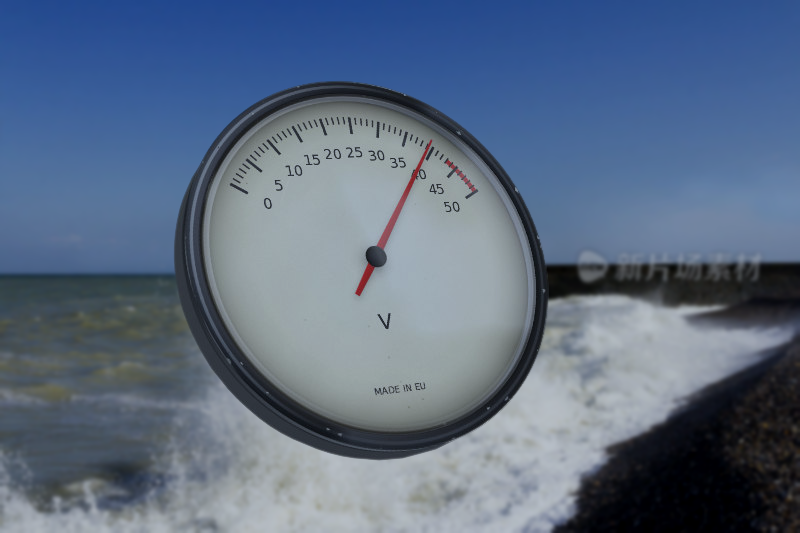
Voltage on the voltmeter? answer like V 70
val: V 39
